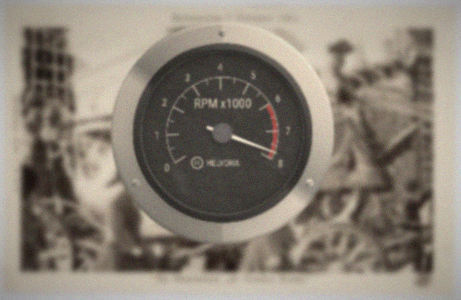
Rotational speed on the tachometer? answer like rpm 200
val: rpm 7750
